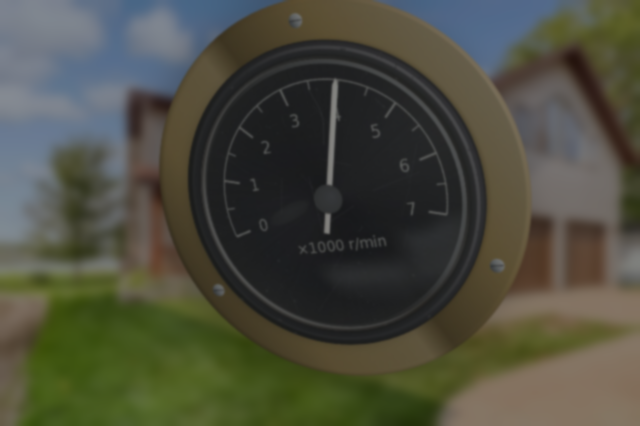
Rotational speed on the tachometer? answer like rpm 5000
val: rpm 4000
